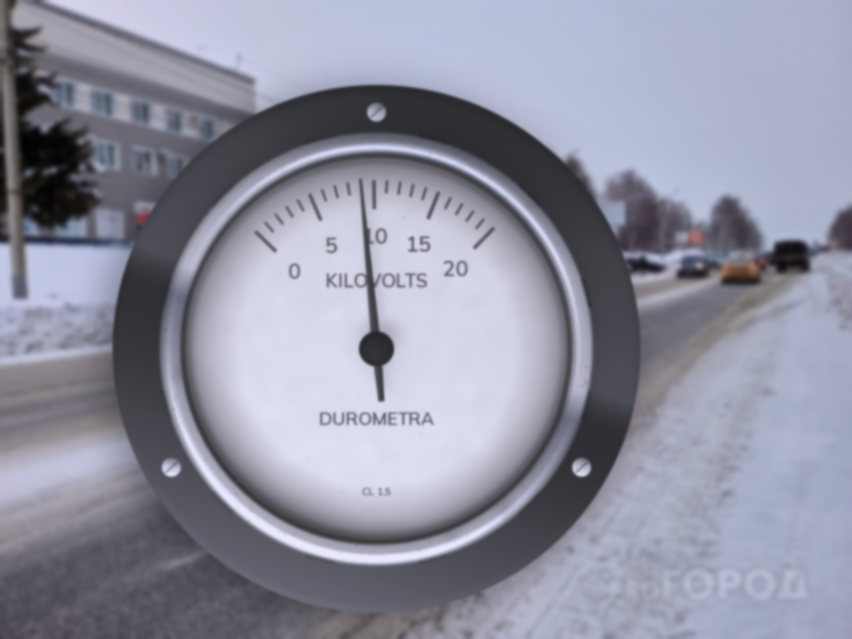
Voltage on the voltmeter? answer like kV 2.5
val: kV 9
